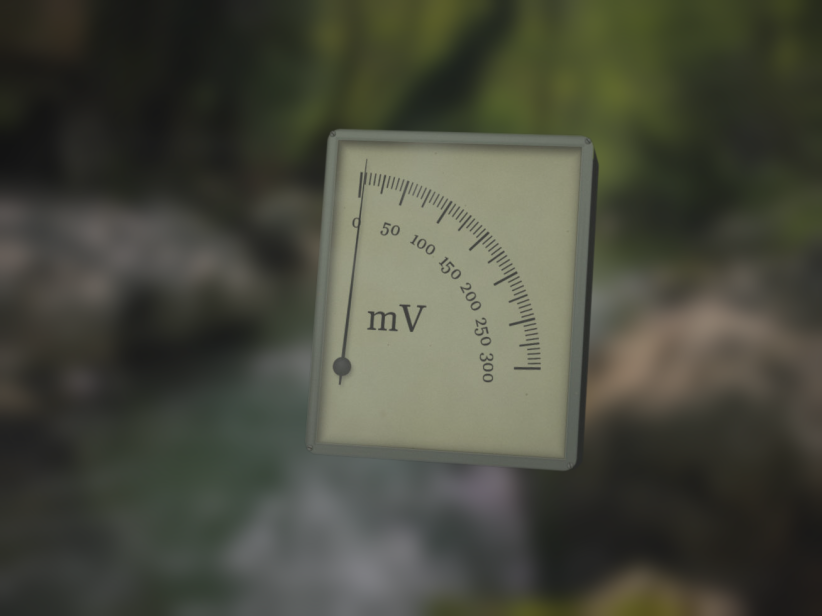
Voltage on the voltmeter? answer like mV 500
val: mV 5
